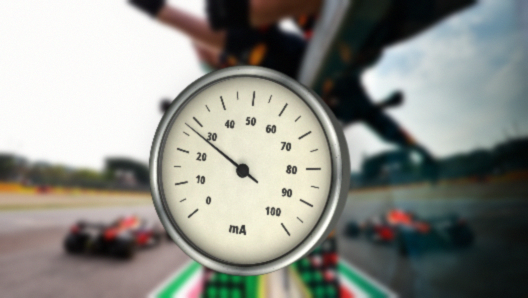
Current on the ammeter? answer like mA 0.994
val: mA 27.5
